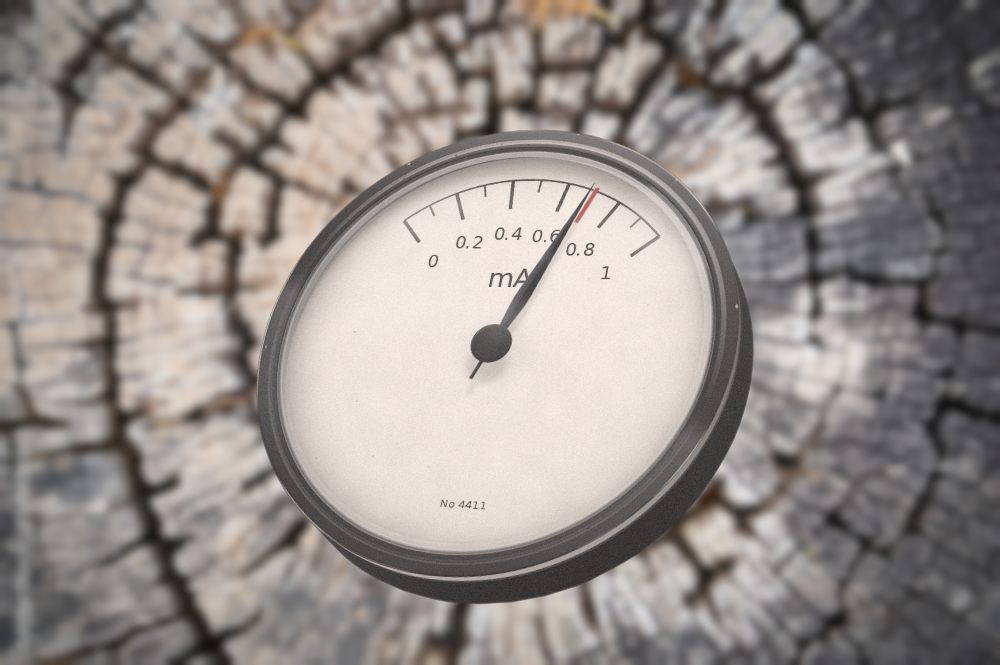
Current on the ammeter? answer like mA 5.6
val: mA 0.7
